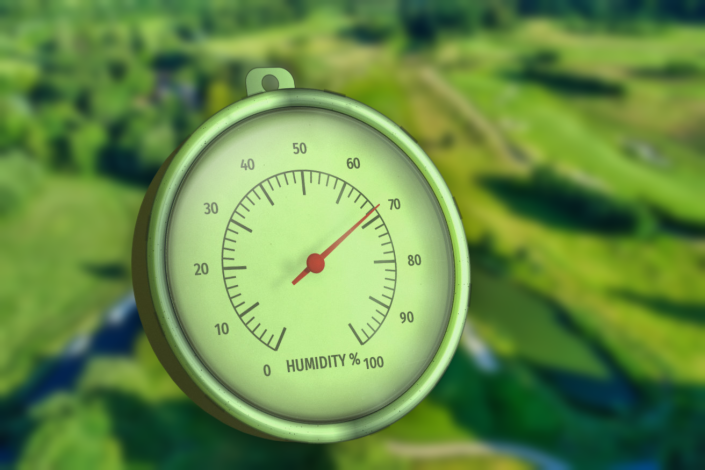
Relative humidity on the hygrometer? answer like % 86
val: % 68
